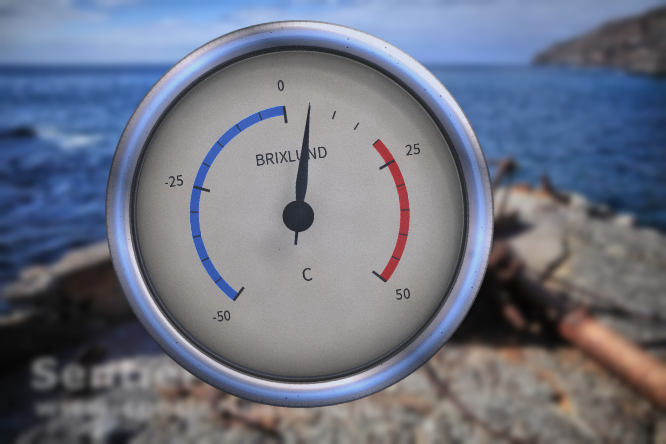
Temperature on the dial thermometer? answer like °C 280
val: °C 5
